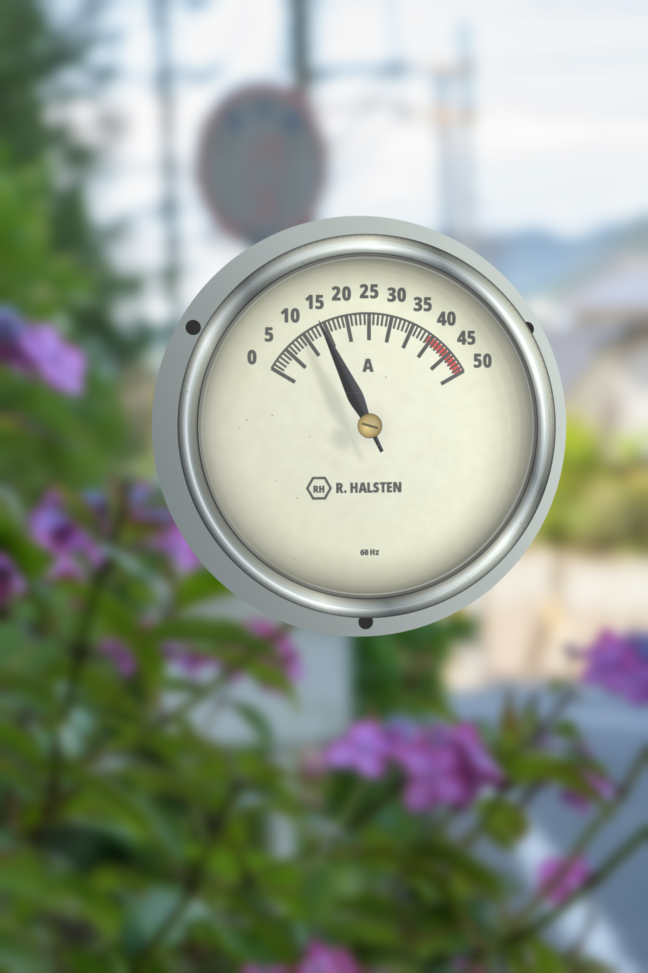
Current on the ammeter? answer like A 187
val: A 14
